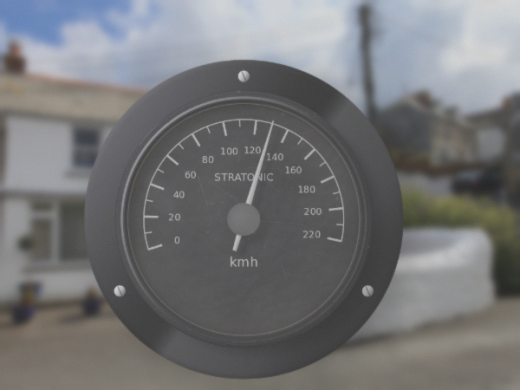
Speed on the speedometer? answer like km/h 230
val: km/h 130
